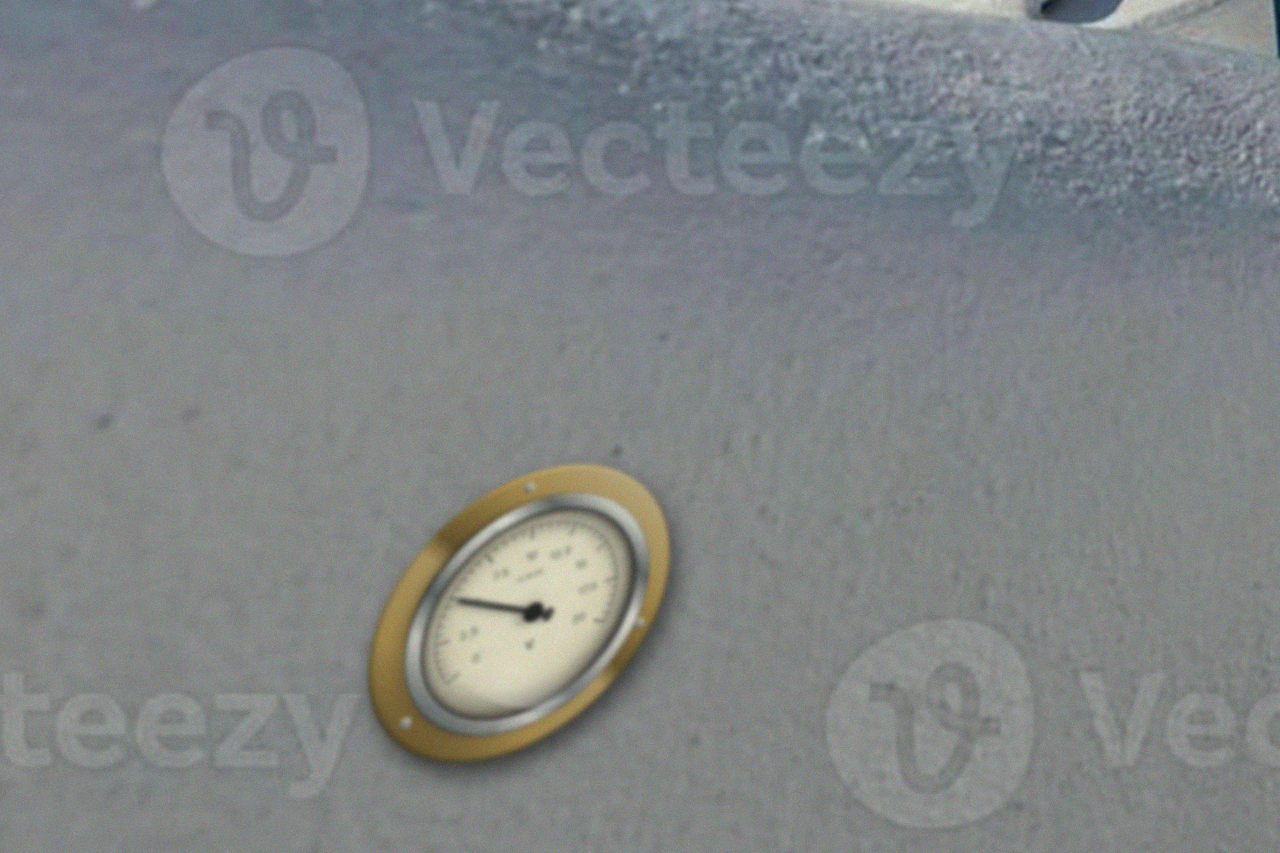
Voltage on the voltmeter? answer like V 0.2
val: V 5
